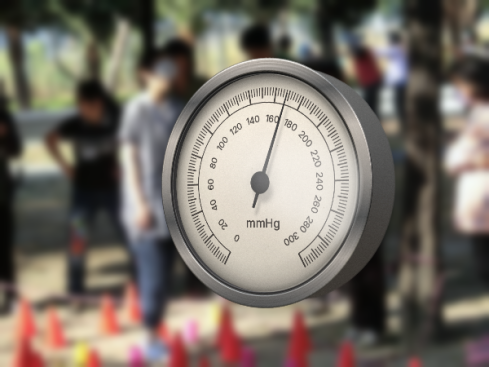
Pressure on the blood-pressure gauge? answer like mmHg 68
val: mmHg 170
